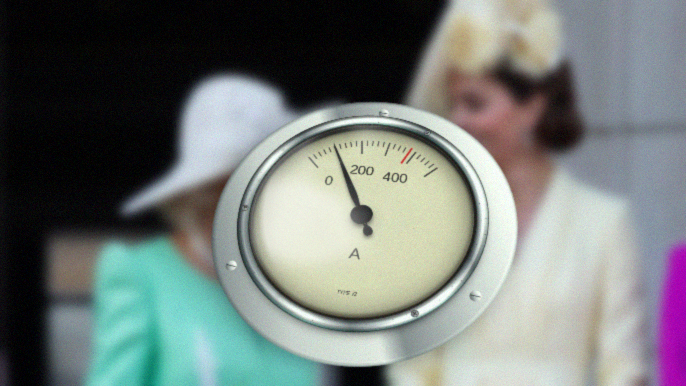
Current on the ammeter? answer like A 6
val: A 100
